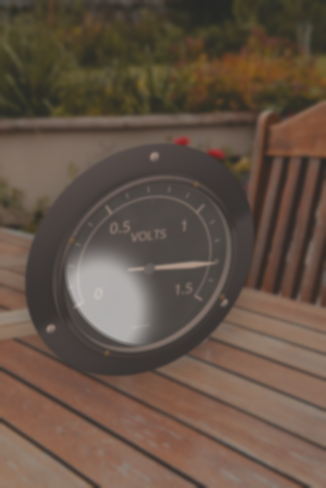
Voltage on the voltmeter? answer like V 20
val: V 1.3
